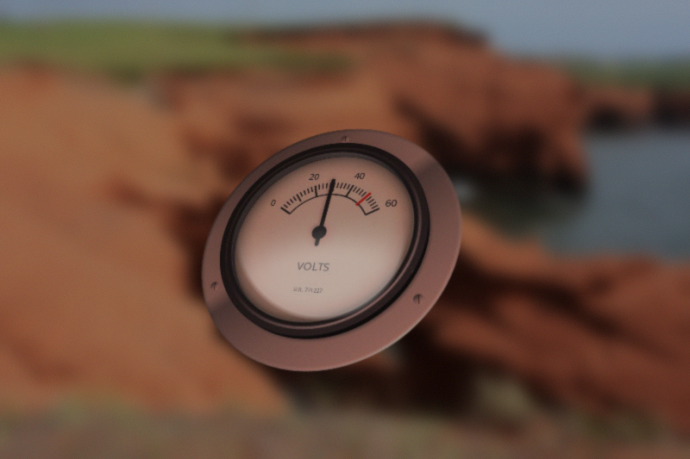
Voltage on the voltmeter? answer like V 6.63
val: V 30
